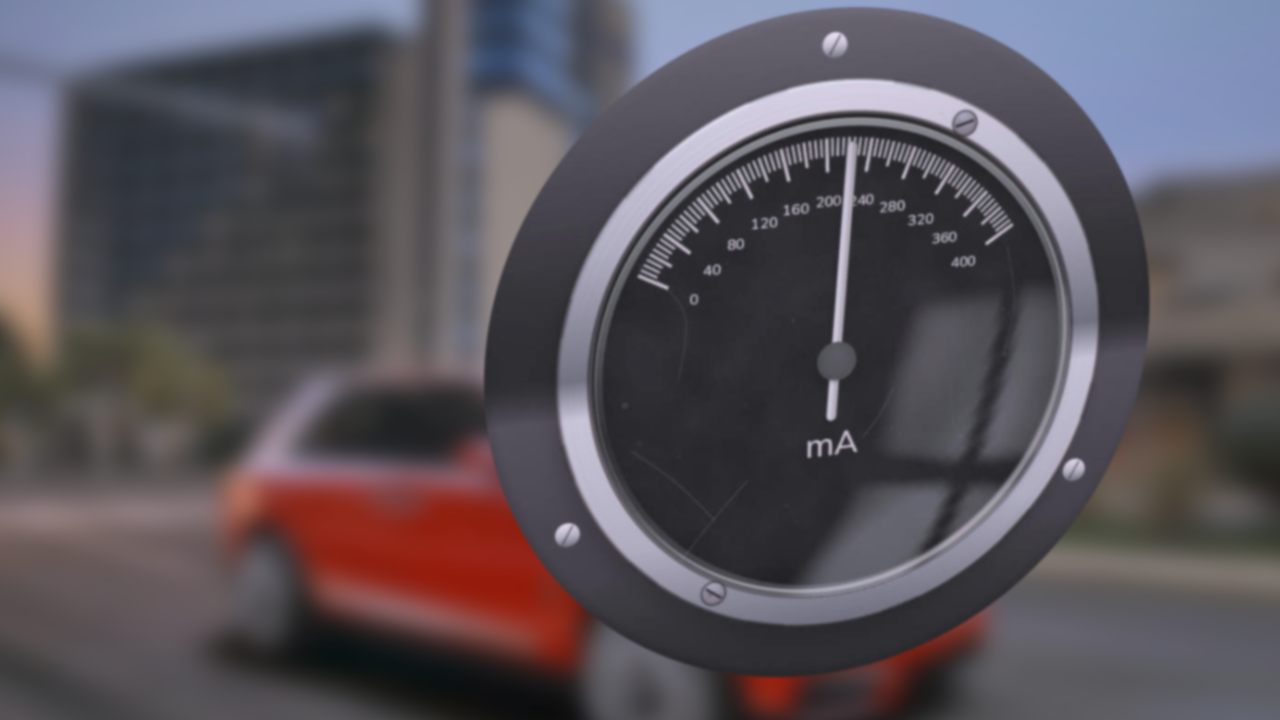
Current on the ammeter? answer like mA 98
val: mA 220
